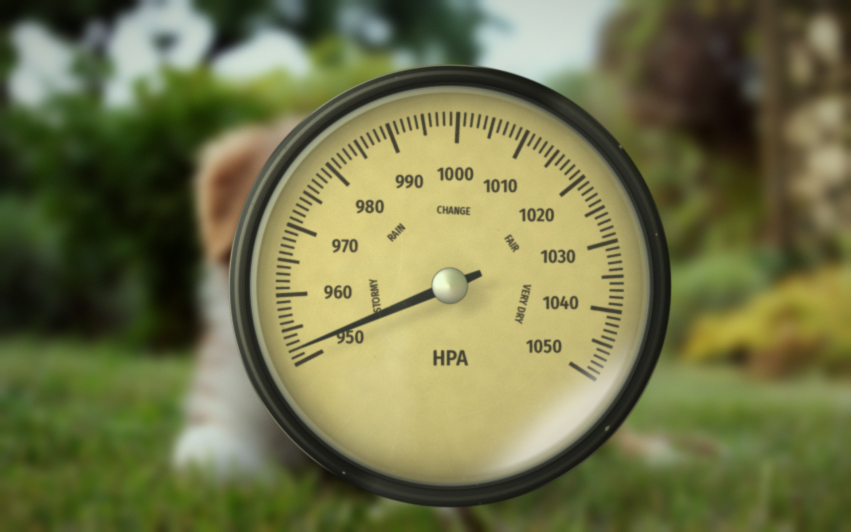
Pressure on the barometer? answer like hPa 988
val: hPa 952
